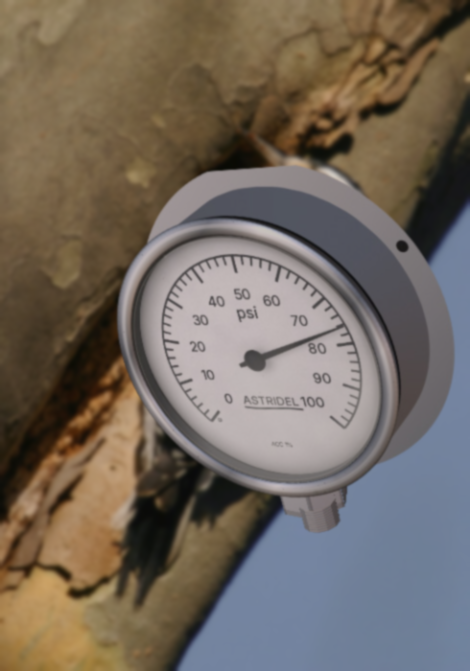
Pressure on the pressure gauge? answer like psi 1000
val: psi 76
